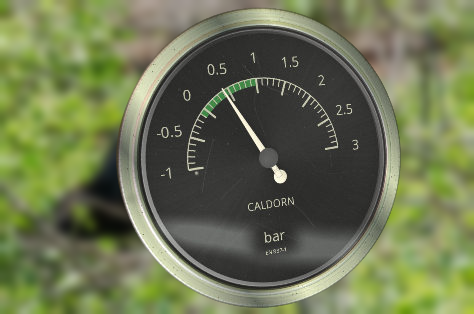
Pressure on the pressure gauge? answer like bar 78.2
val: bar 0.4
